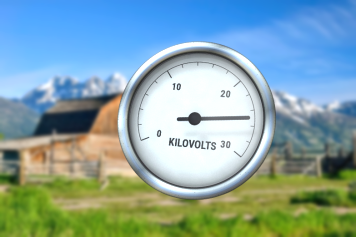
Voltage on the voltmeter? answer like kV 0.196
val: kV 25
